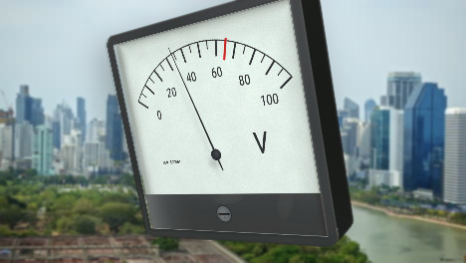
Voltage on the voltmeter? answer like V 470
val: V 35
